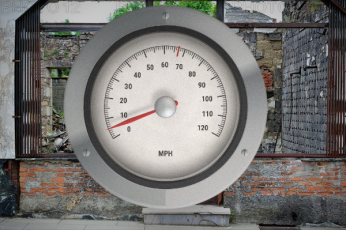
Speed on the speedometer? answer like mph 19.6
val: mph 5
